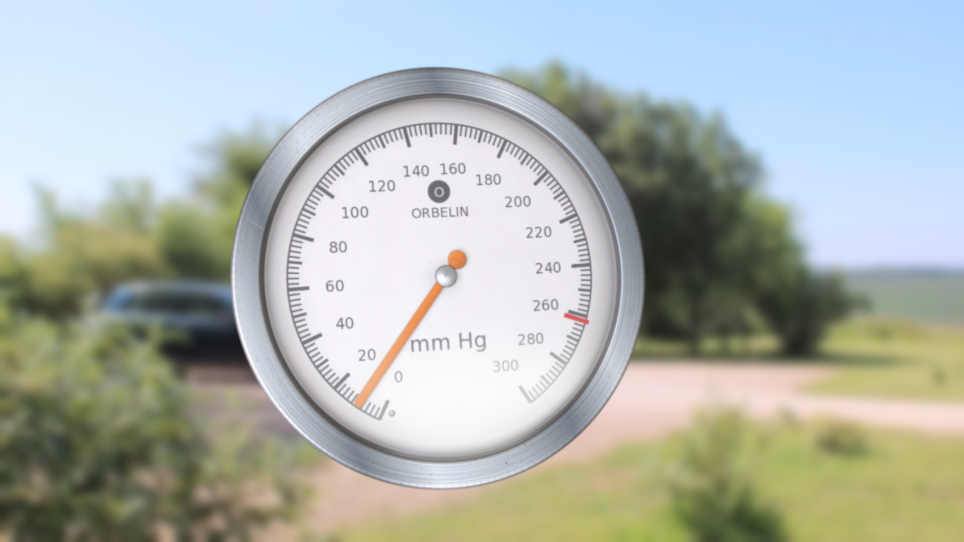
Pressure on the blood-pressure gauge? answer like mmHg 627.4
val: mmHg 10
